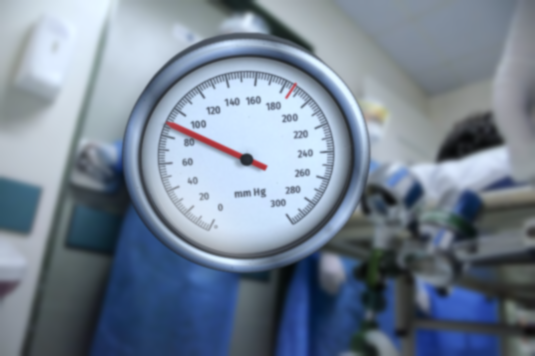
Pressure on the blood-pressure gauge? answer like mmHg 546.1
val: mmHg 90
